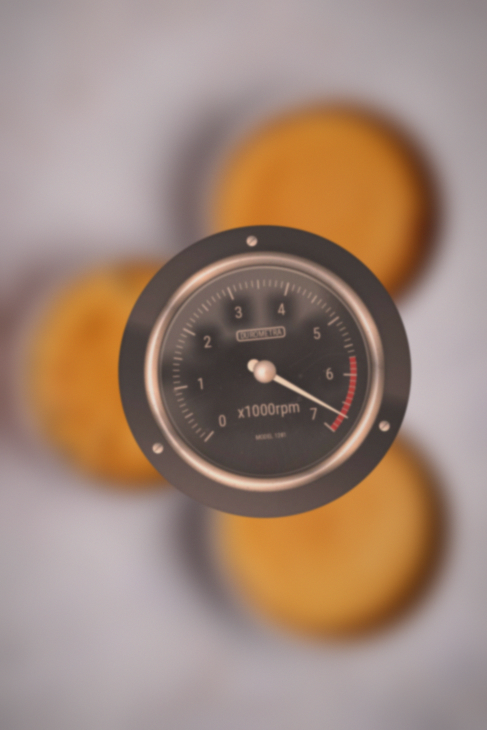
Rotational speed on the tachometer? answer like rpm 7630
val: rpm 6700
